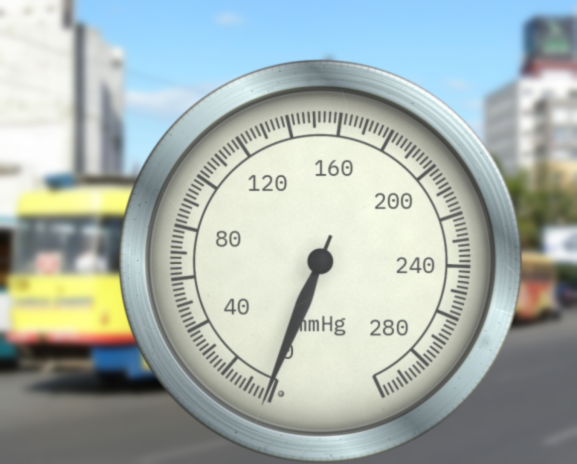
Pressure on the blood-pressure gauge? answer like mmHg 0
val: mmHg 2
